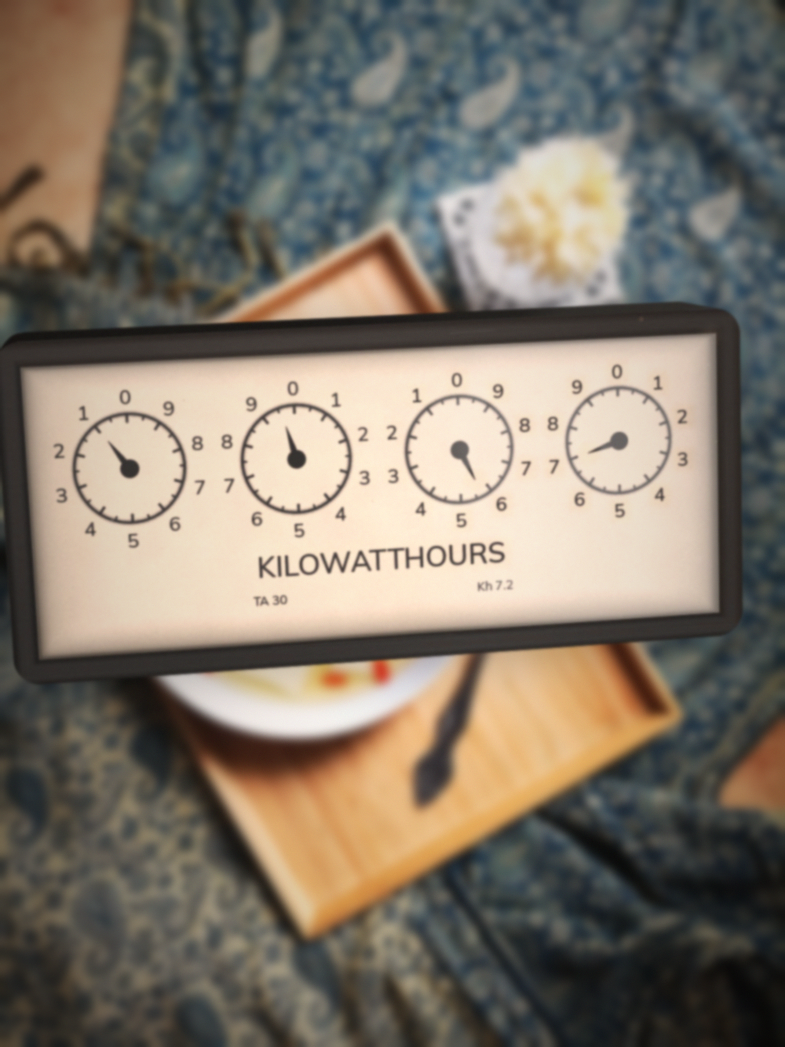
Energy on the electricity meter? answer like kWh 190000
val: kWh 957
